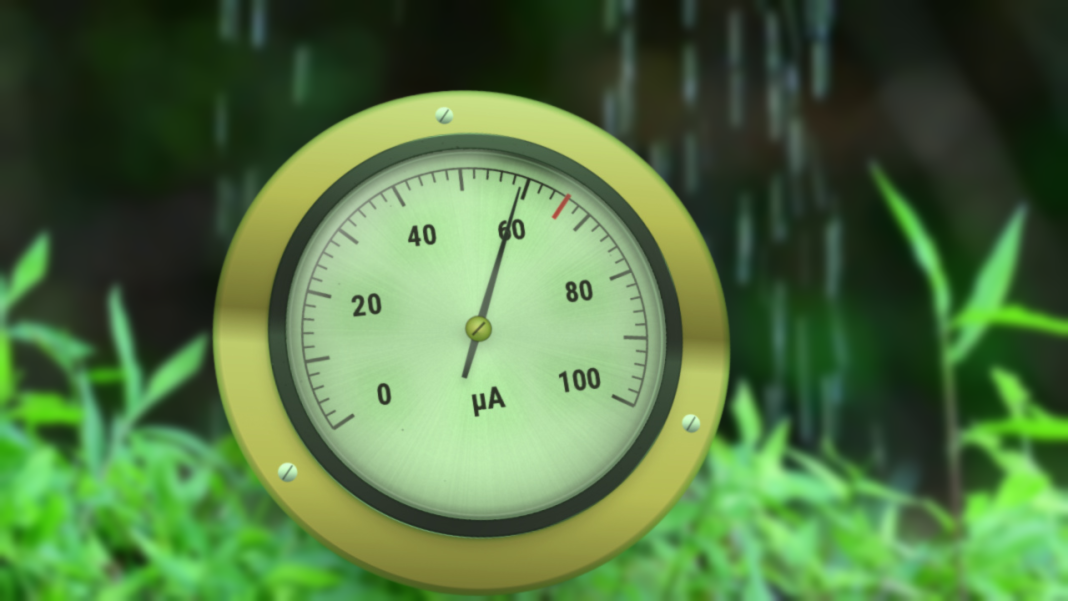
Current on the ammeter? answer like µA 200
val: µA 59
